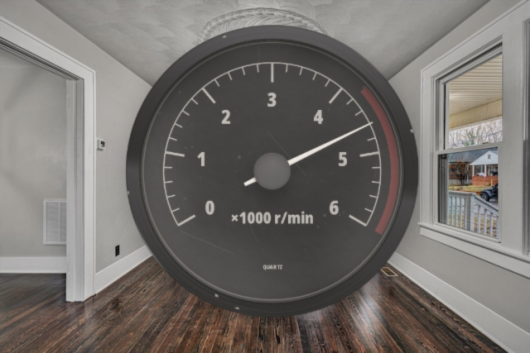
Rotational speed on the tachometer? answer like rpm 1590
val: rpm 4600
